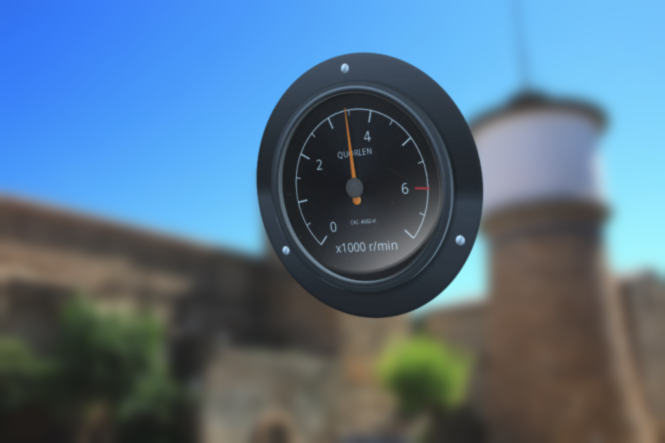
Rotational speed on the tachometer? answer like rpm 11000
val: rpm 3500
